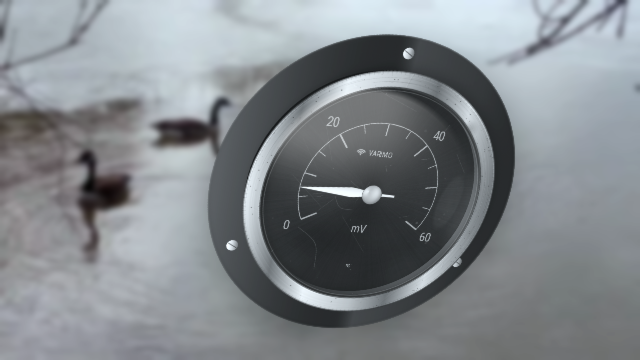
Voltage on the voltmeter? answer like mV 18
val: mV 7.5
